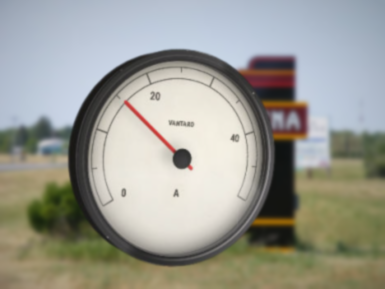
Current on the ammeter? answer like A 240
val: A 15
